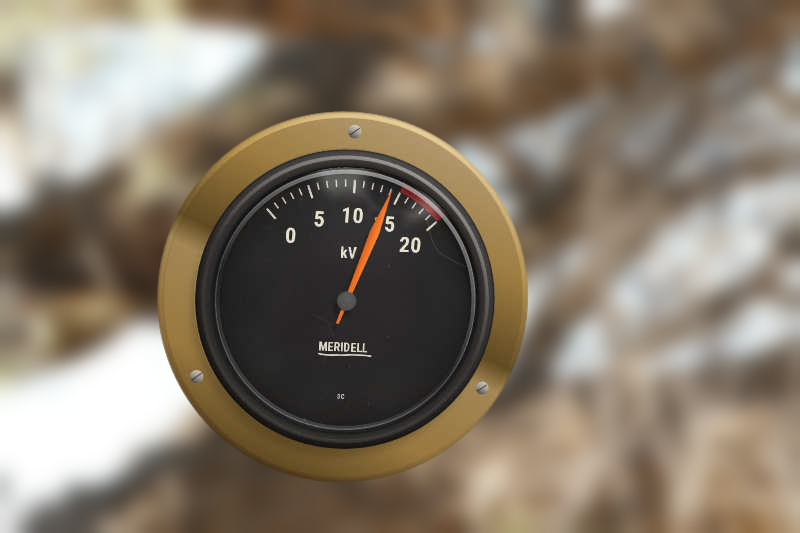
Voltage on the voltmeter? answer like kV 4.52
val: kV 14
